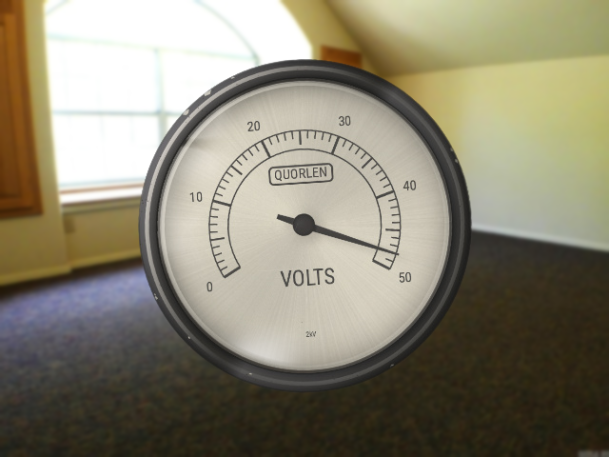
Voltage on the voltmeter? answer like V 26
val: V 48
